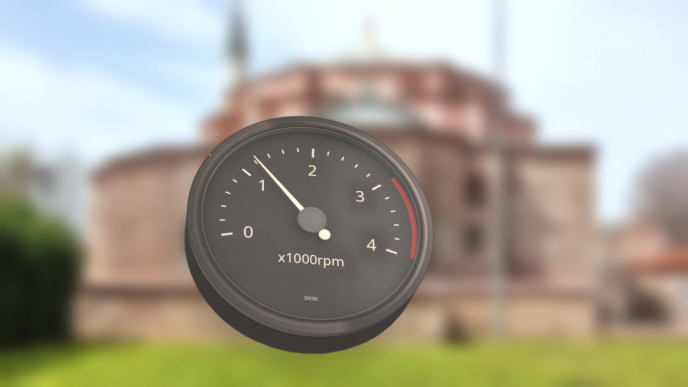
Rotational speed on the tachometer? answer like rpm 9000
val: rpm 1200
